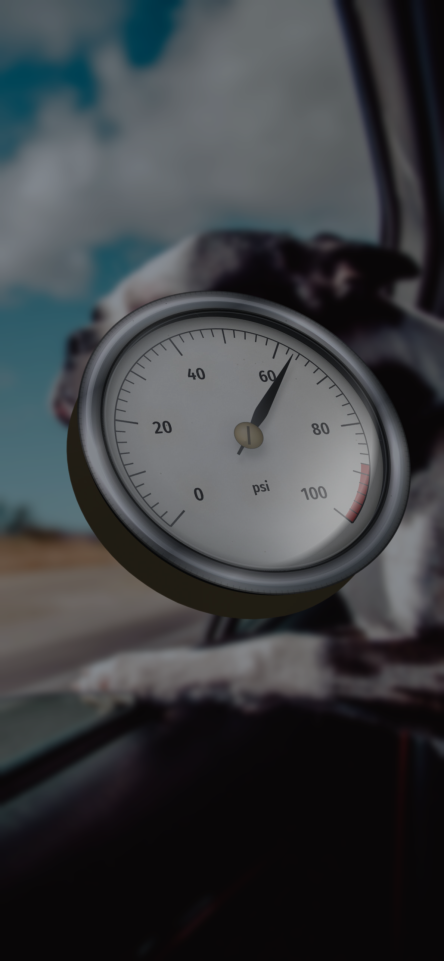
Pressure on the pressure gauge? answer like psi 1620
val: psi 63
